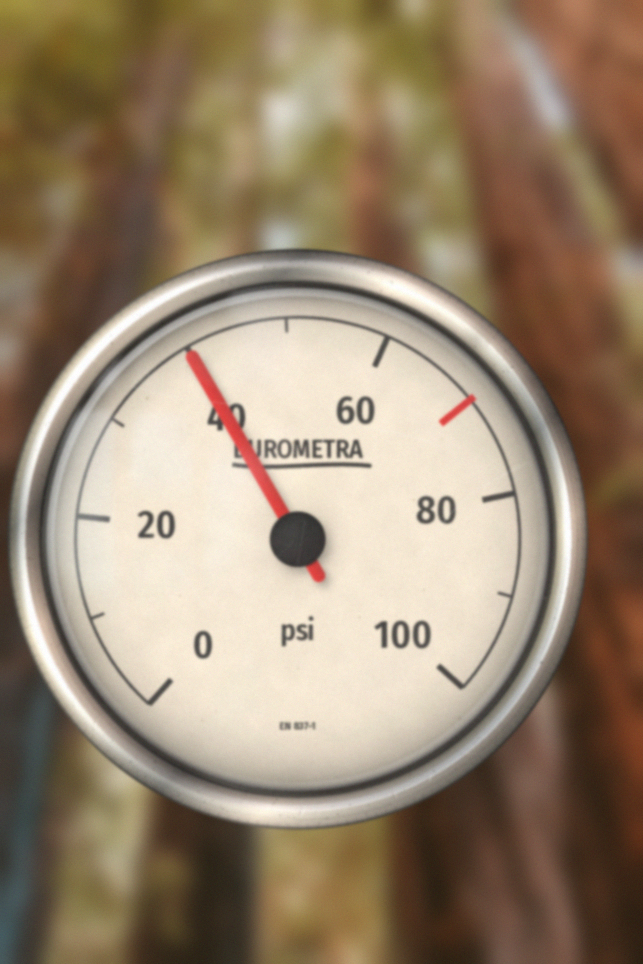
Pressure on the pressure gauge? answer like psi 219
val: psi 40
